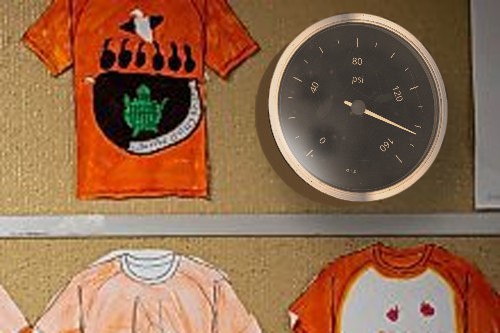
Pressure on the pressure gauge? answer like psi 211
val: psi 145
